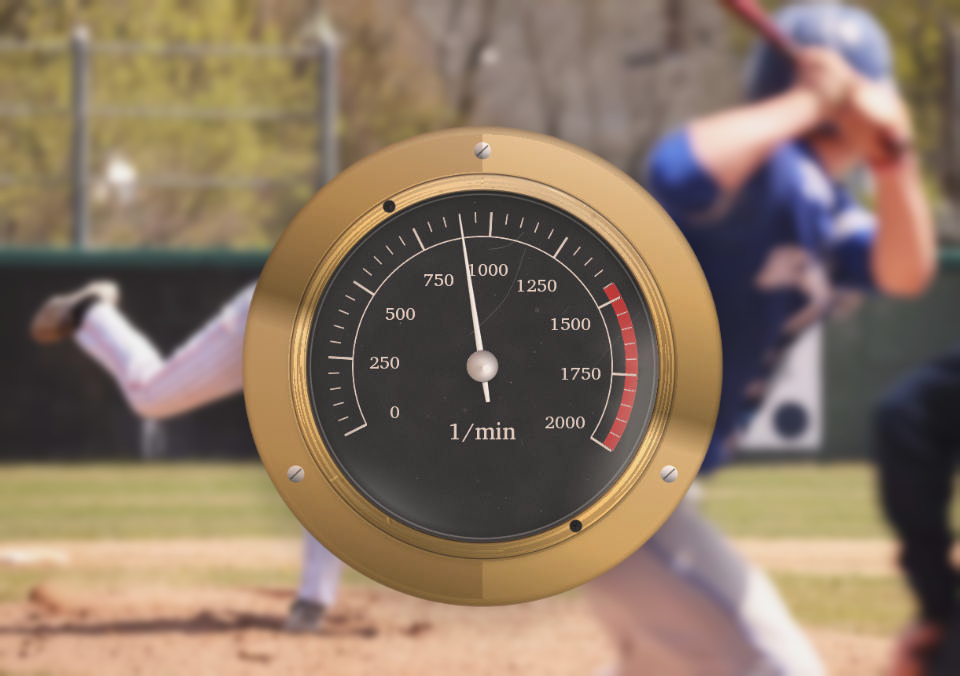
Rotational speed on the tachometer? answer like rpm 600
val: rpm 900
